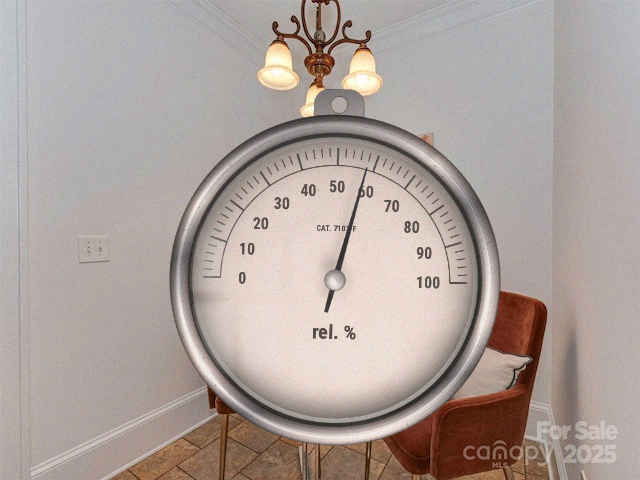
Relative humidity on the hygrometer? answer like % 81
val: % 58
